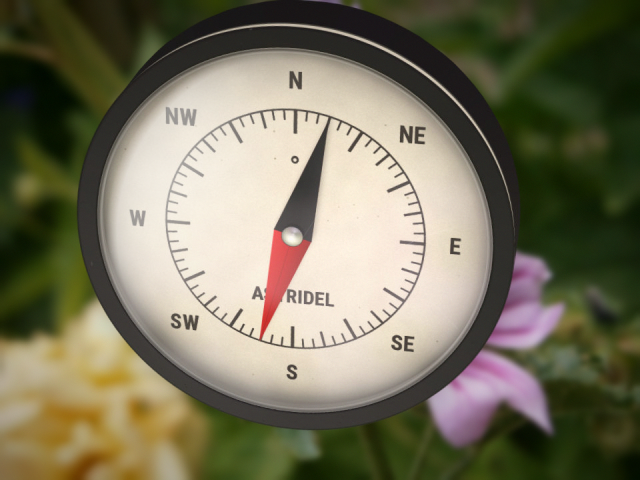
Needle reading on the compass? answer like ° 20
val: ° 195
